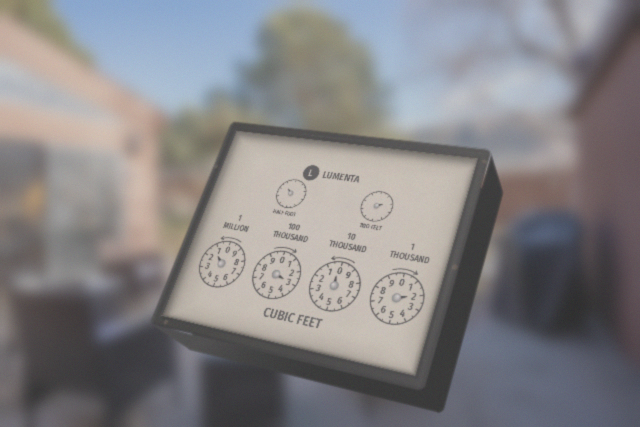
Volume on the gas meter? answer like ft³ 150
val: ft³ 130200
